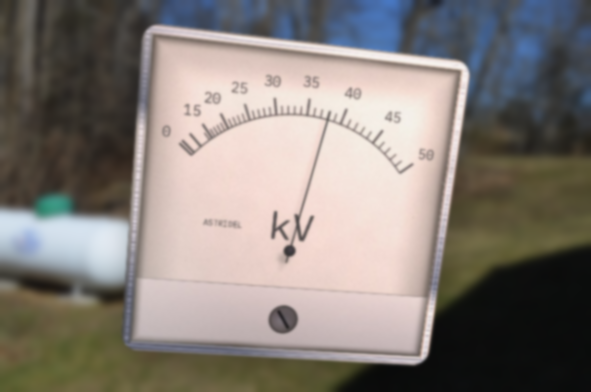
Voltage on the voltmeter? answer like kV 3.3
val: kV 38
